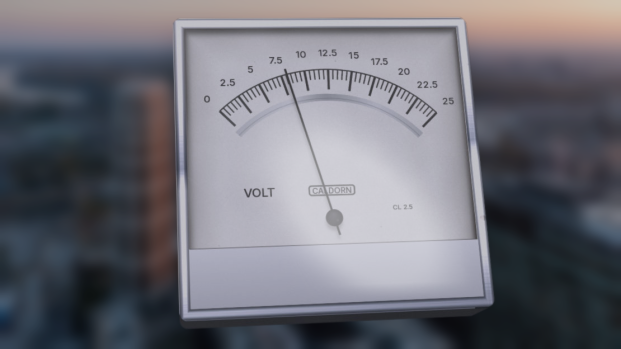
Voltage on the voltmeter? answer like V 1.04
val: V 8
